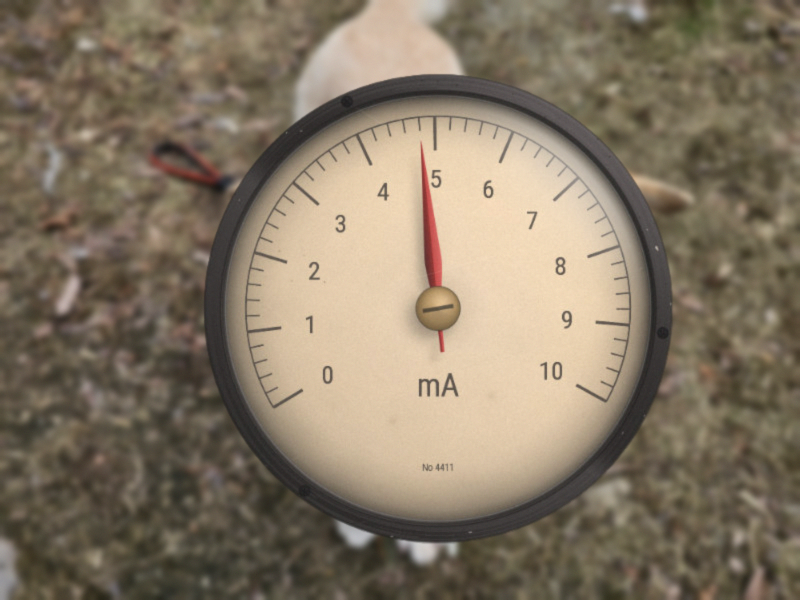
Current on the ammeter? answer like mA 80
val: mA 4.8
